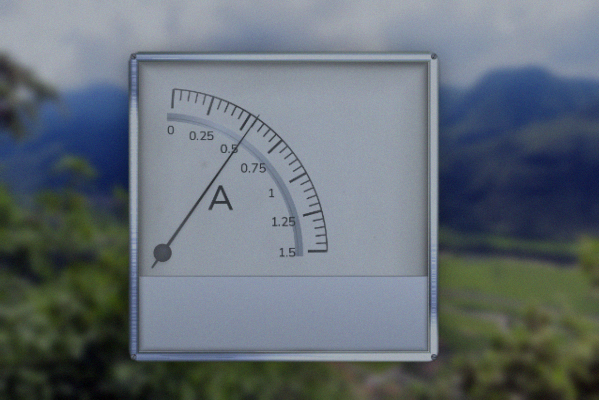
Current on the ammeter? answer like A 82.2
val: A 0.55
